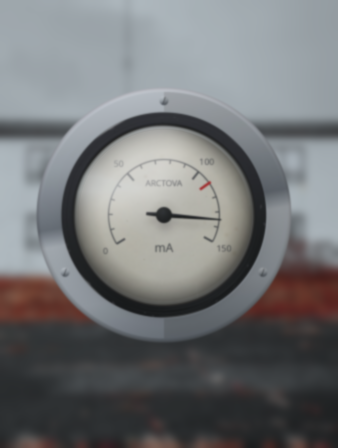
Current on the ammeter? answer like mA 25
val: mA 135
